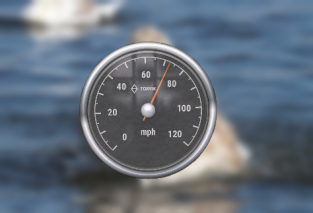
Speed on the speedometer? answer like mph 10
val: mph 72.5
